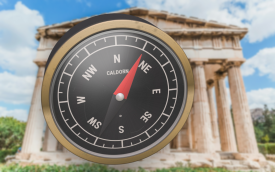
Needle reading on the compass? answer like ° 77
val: ° 30
